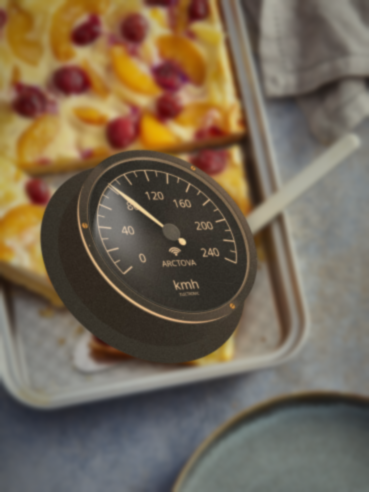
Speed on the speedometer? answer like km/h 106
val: km/h 80
